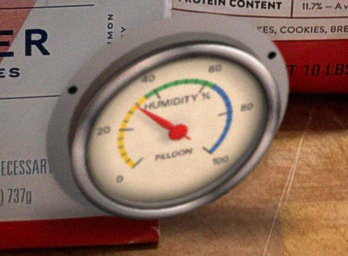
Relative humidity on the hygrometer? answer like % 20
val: % 32
